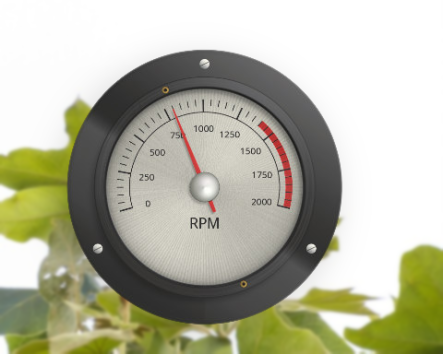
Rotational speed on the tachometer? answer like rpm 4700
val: rpm 800
